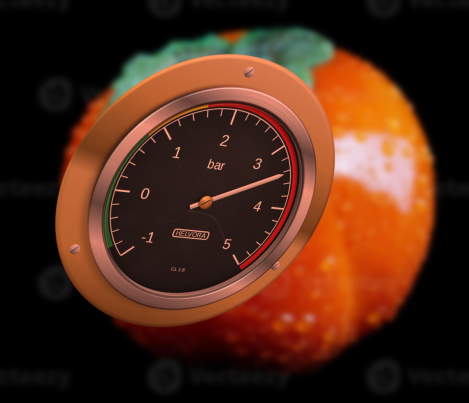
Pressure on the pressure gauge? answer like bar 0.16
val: bar 3.4
